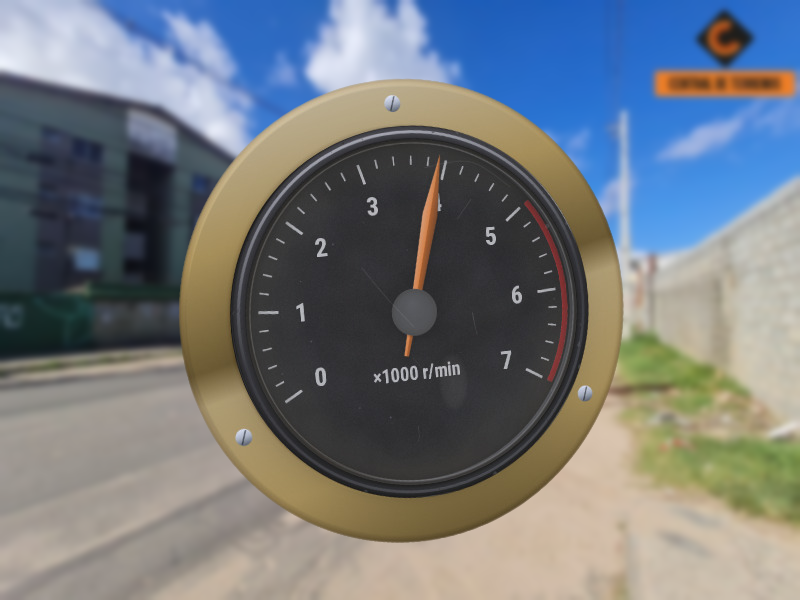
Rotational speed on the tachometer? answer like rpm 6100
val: rpm 3900
